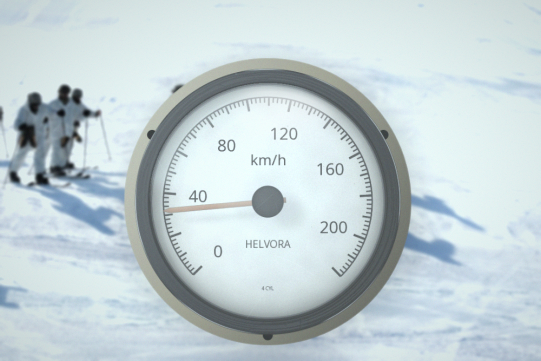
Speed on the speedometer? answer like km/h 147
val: km/h 32
